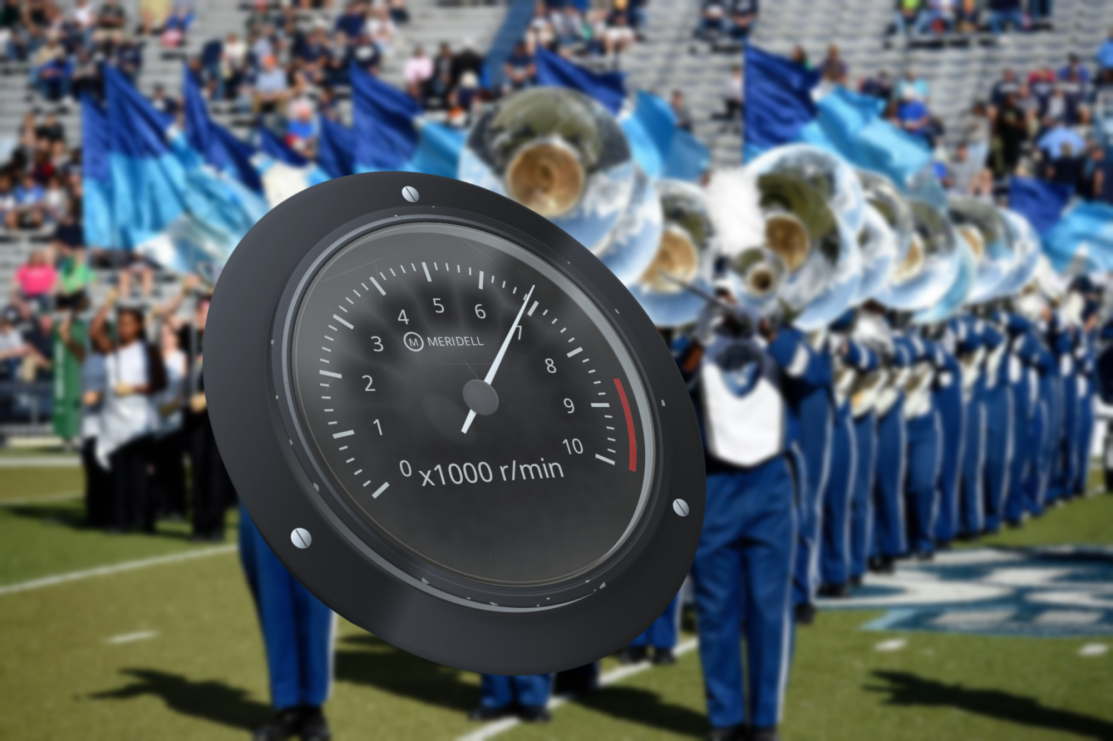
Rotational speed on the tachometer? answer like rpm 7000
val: rpm 6800
